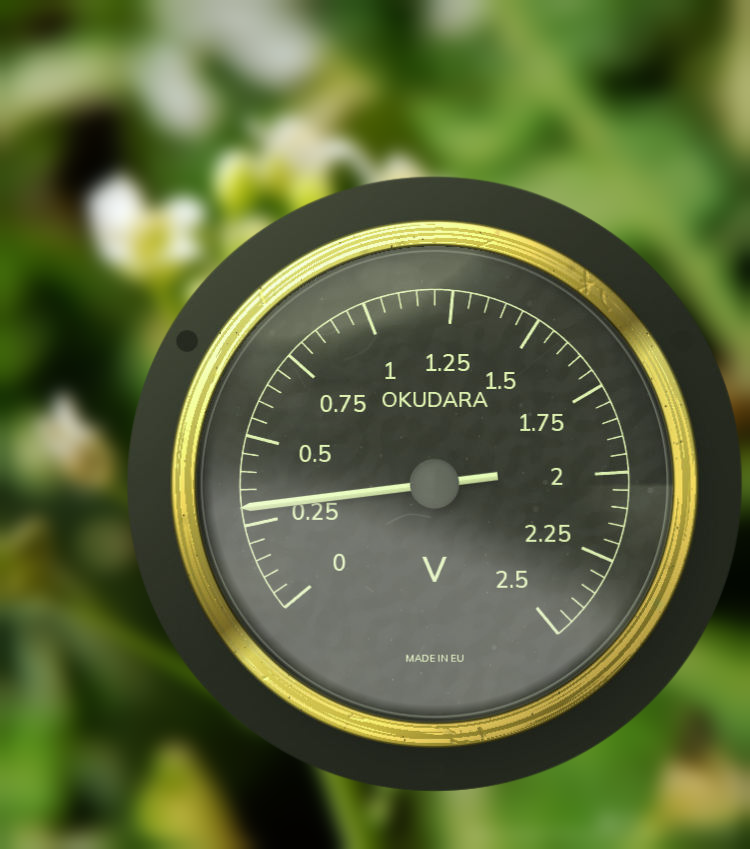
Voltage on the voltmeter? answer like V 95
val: V 0.3
